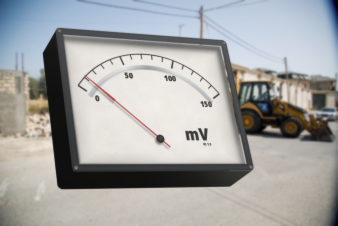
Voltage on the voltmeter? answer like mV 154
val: mV 10
